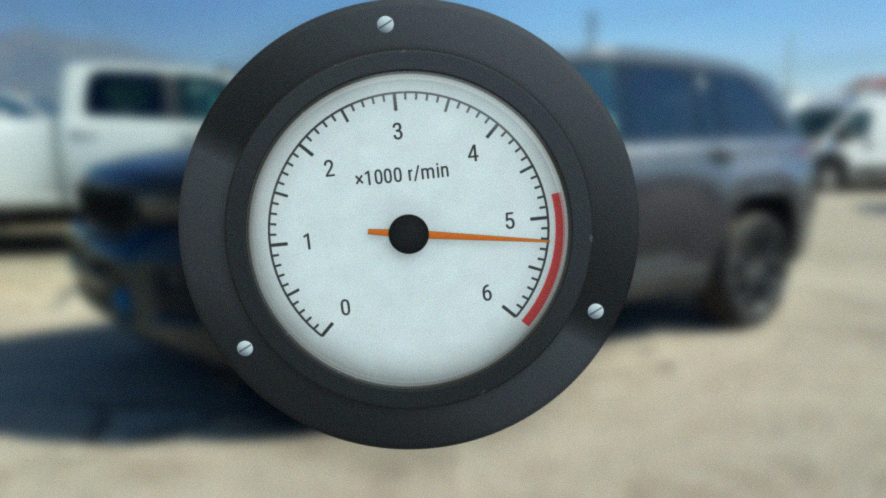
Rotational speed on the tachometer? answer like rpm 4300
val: rpm 5200
